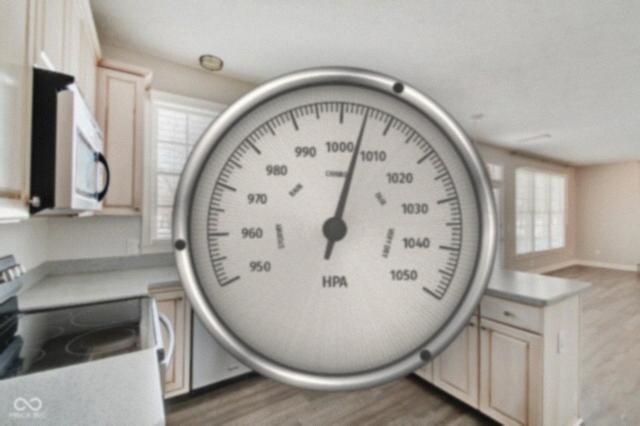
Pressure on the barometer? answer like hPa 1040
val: hPa 1005
